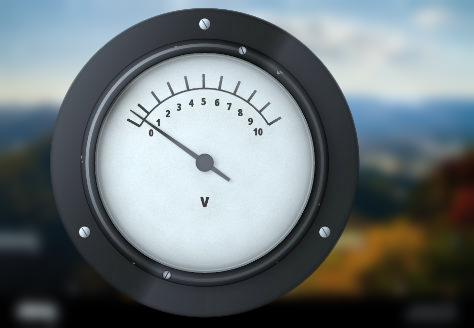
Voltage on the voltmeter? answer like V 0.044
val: V 0.5
